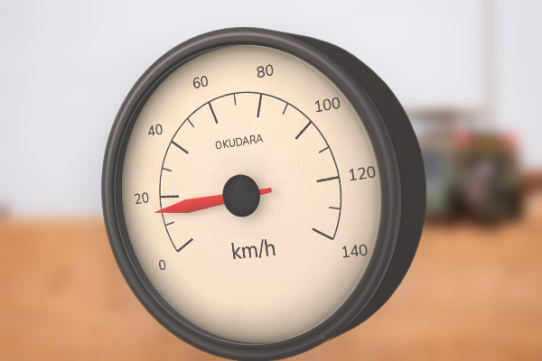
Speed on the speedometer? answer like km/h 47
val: km/h 15
